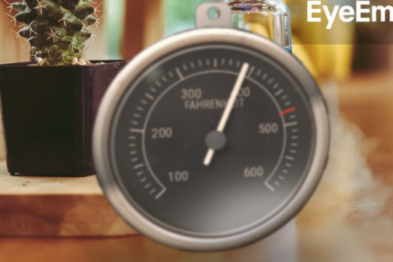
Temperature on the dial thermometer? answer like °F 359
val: °F 390
